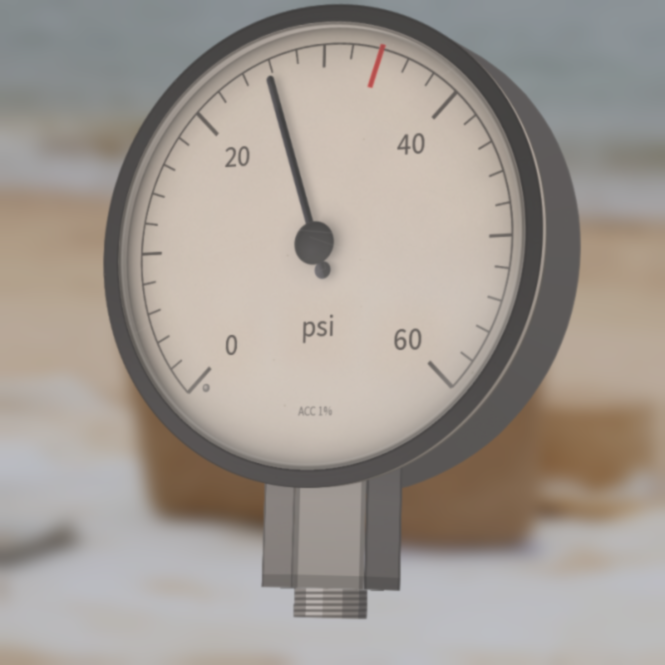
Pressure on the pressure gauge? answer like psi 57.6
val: psi 26
